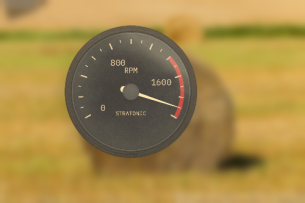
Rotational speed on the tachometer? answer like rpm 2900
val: rpm 1900
